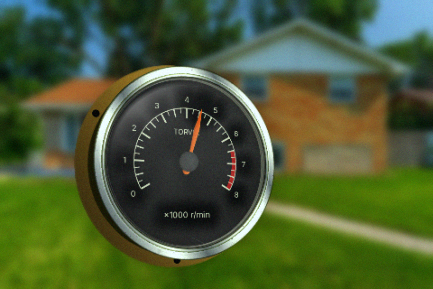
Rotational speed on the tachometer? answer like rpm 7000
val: rpm 4500
